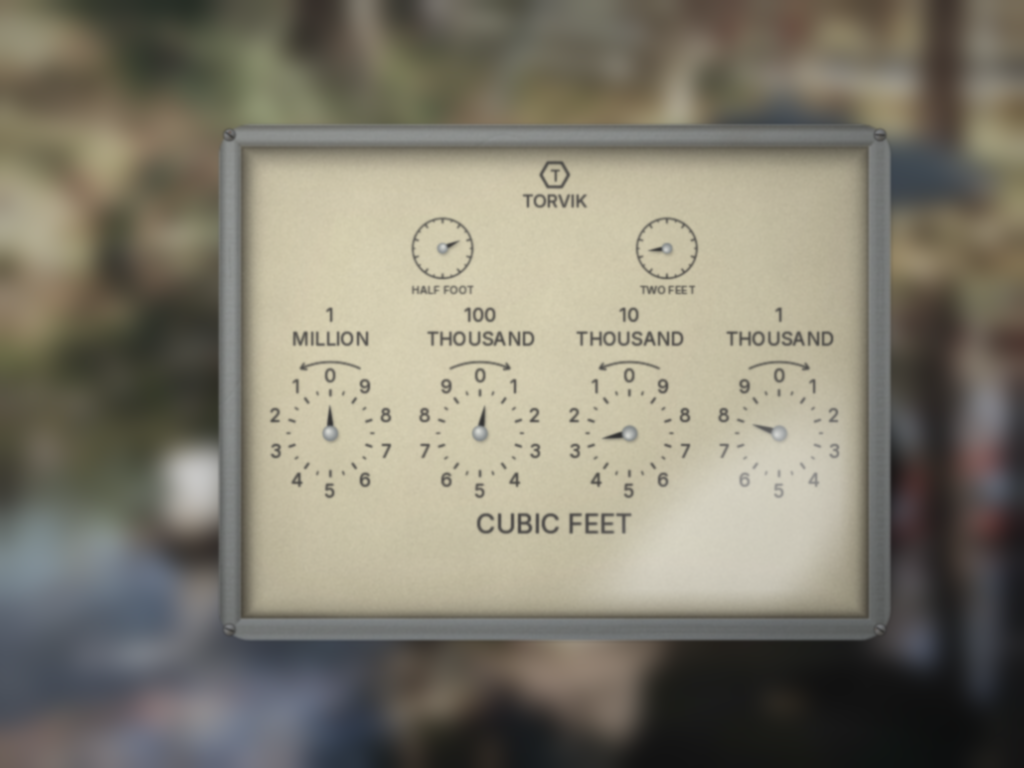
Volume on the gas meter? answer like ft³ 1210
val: ft³ 2800
